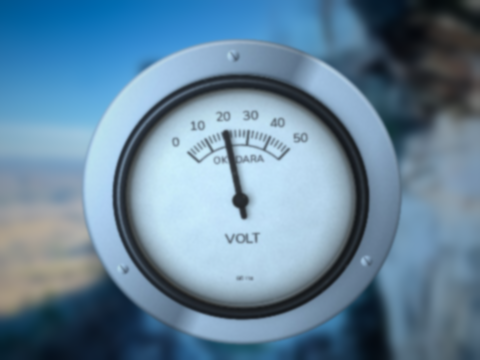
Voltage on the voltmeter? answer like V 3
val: V 20
